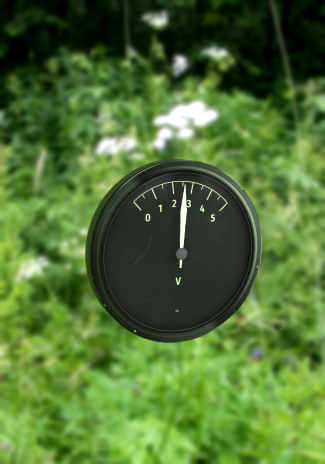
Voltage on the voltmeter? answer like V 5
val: V 2.5
